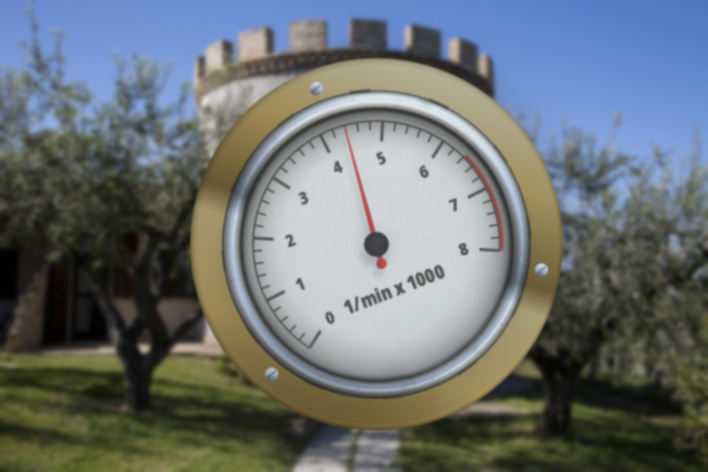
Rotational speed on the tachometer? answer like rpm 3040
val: rpm 4400
